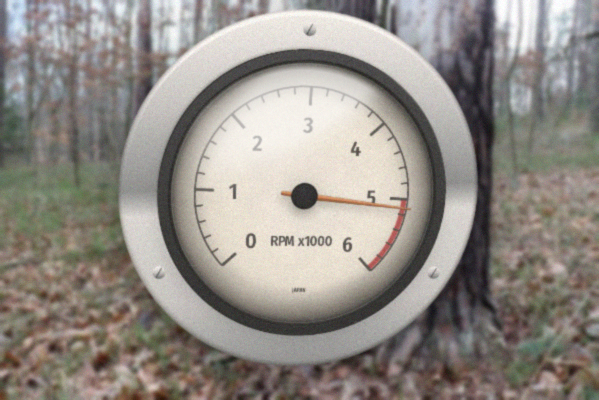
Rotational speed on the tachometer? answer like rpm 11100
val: rpm 5100
